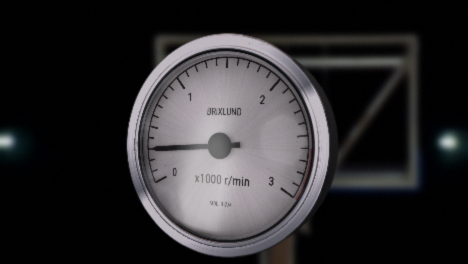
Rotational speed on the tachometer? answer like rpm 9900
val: rpm 300
